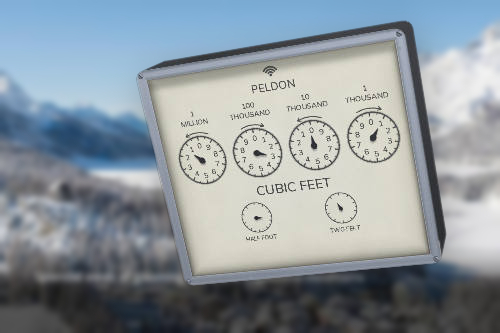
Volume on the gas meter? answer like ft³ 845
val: ft³ 130100
